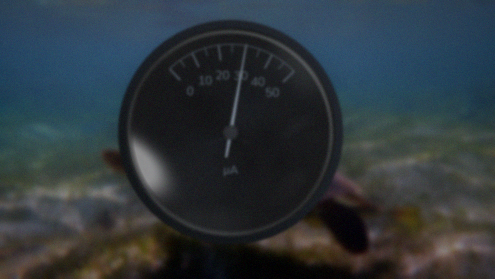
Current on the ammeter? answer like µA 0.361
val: µA 30
